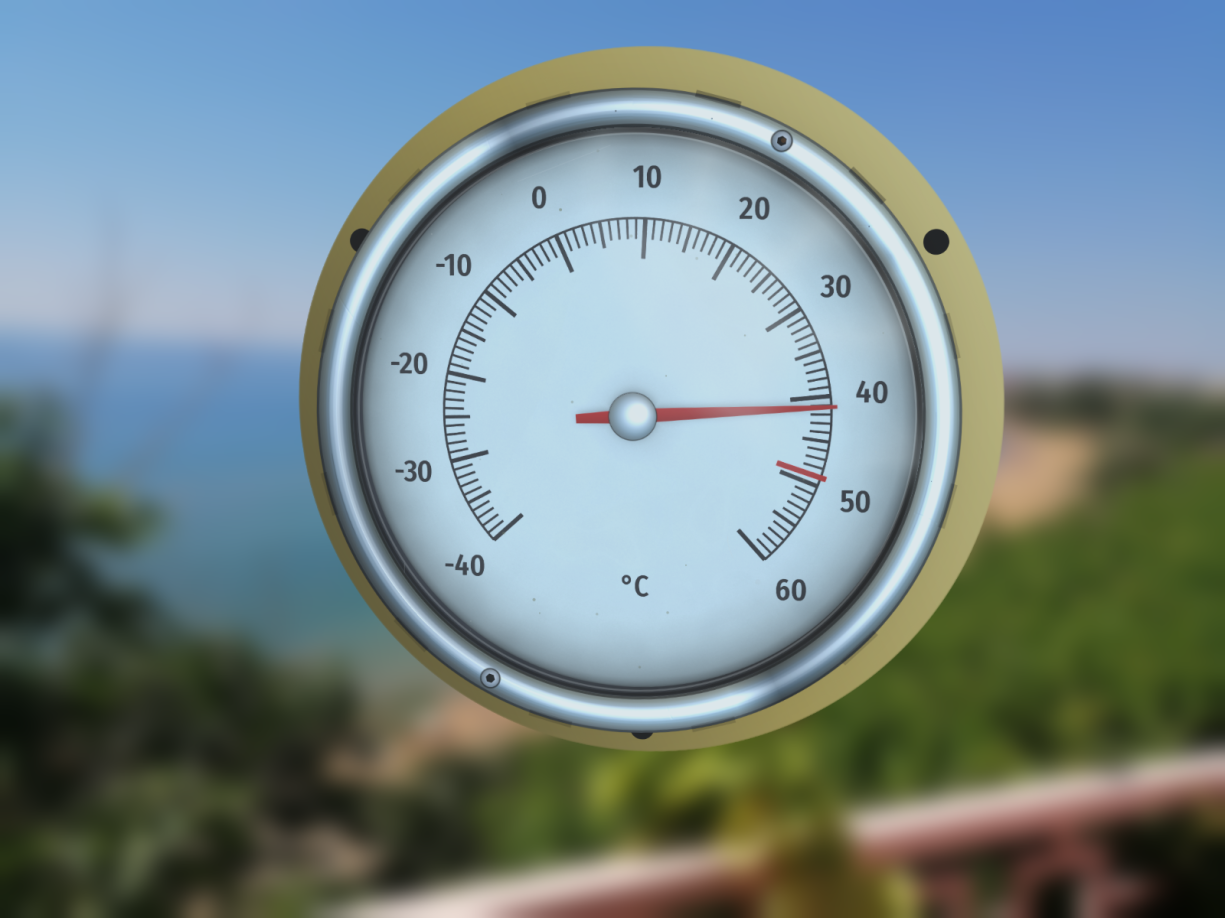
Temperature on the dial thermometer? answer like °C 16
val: °C 41
